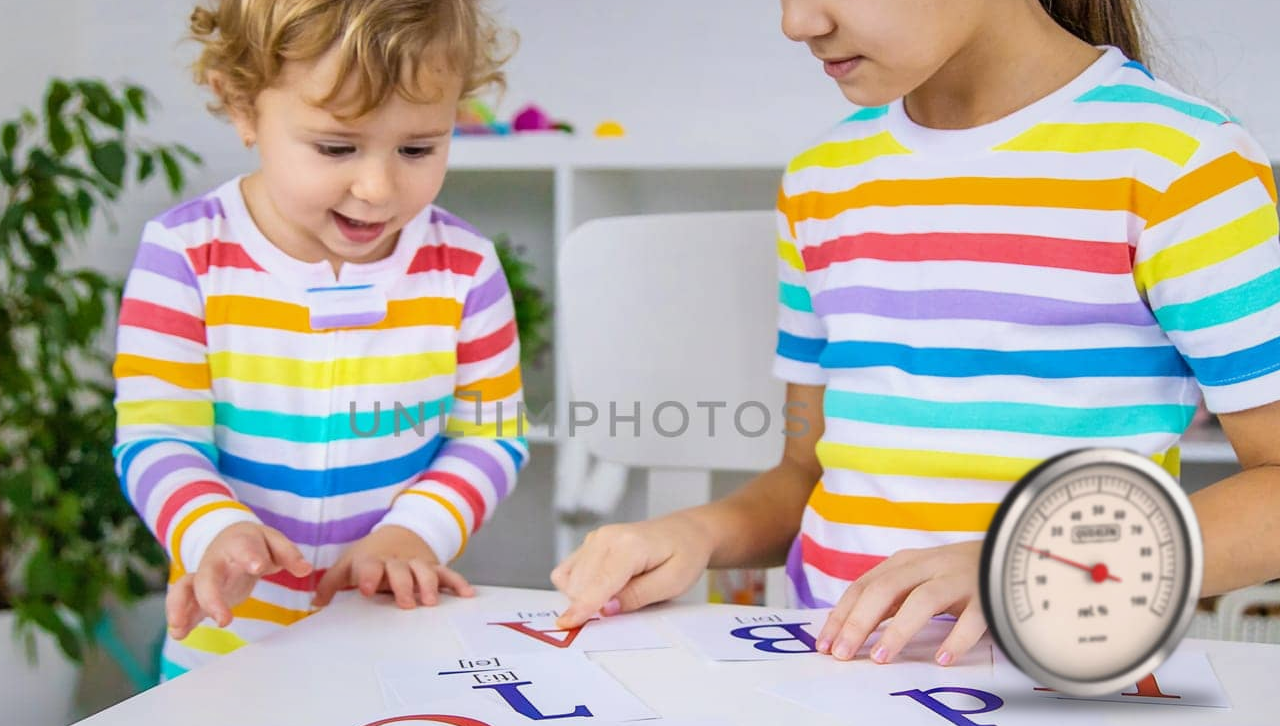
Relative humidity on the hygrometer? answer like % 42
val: % 20
